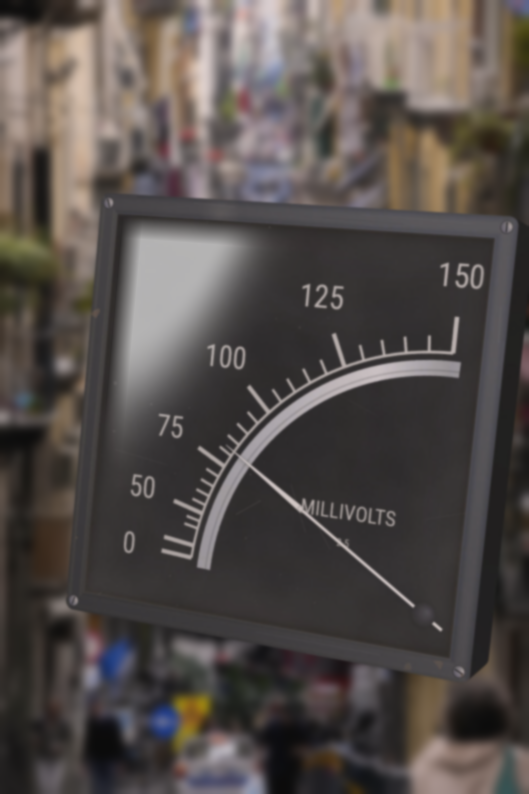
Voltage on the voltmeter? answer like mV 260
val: mV 82.5
